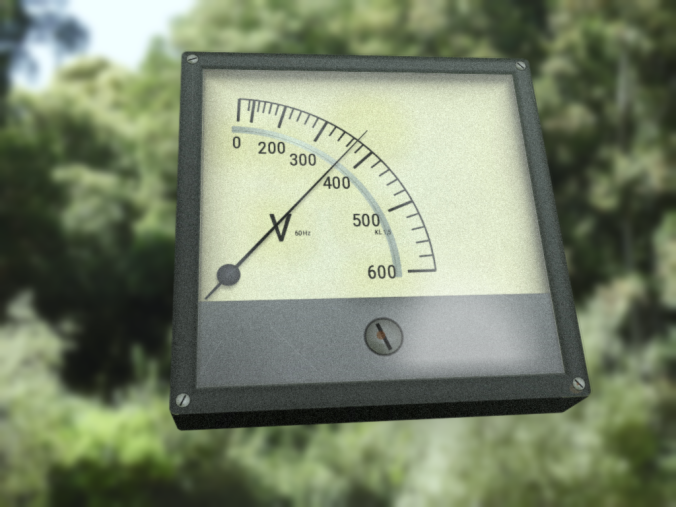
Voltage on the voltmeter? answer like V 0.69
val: V 370
